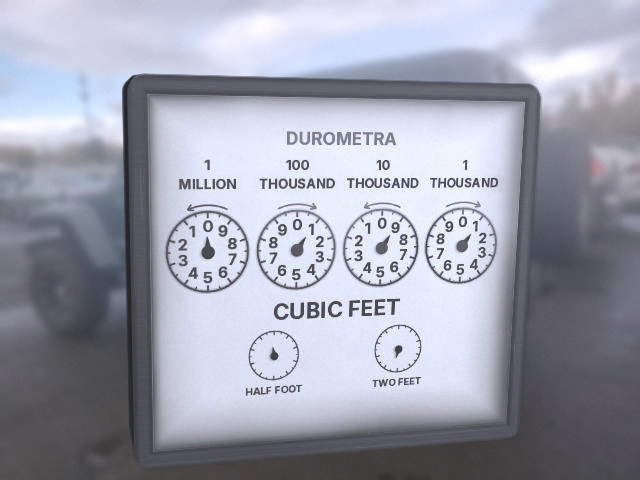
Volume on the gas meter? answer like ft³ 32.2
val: ft³ 9100
